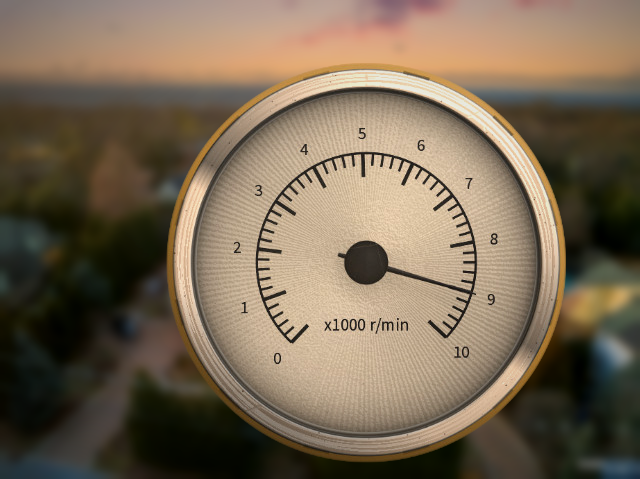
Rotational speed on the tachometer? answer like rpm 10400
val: rpm 9000
